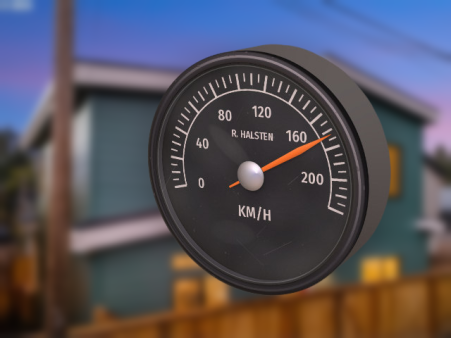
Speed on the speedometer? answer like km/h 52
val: km/h 172.5
